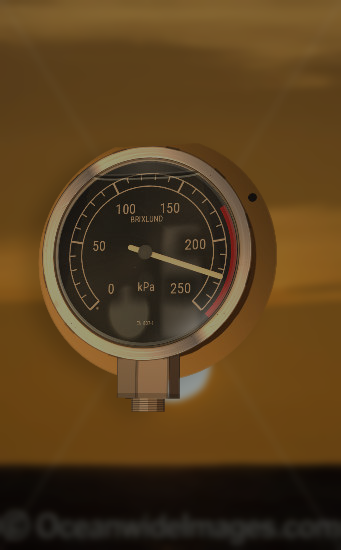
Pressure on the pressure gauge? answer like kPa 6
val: kPa 225
